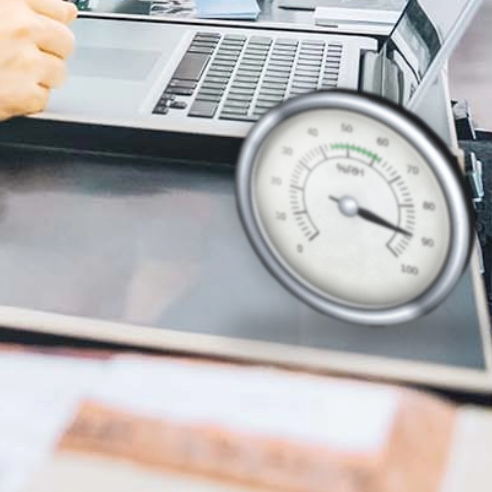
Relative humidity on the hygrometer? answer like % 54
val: % 90
